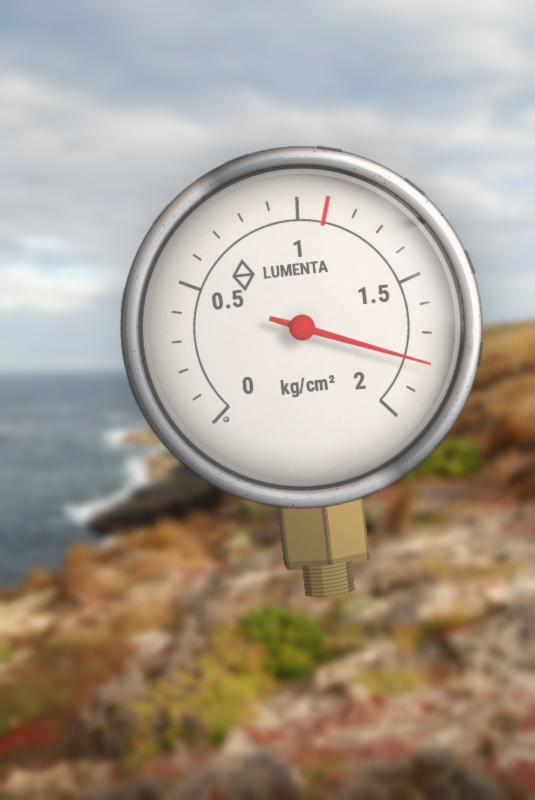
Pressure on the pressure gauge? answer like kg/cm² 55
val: kg/cm² 1.8
